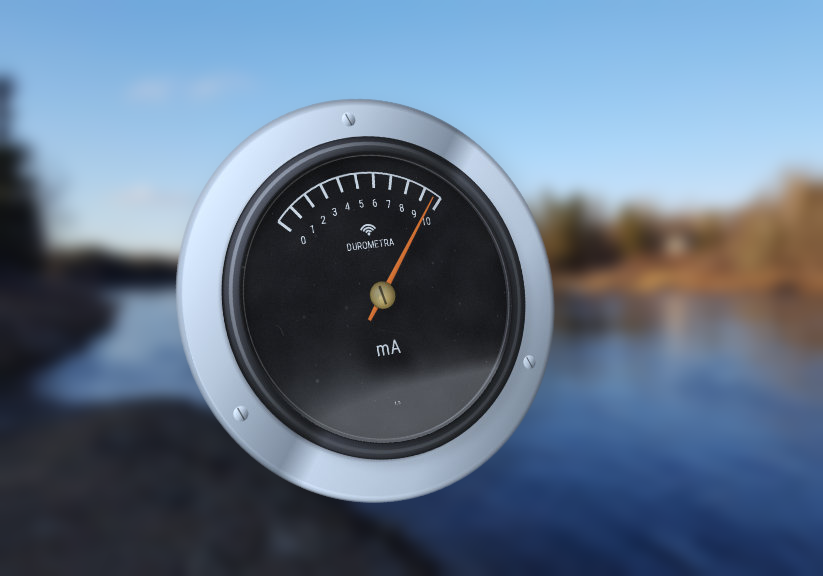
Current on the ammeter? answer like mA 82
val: mA 9.5
